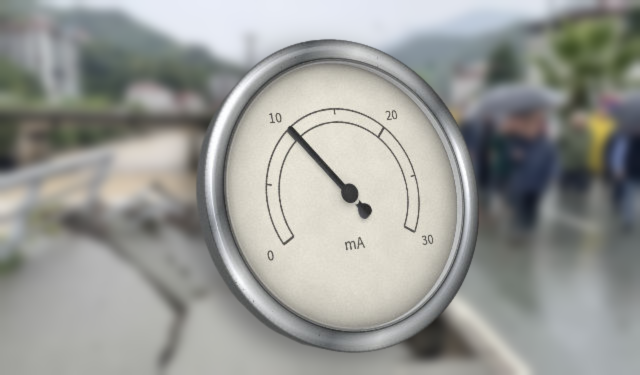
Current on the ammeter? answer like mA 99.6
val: mA 10
